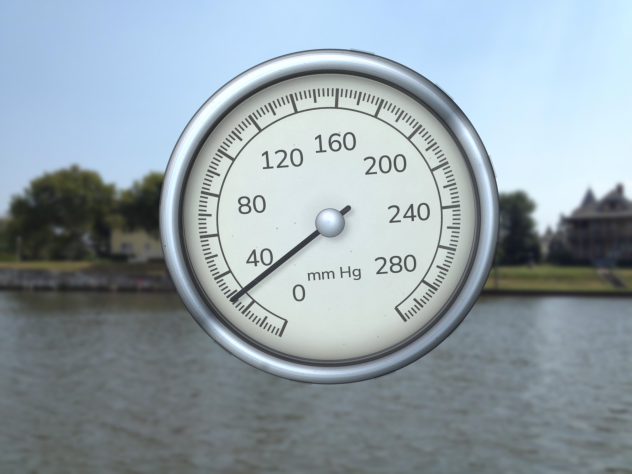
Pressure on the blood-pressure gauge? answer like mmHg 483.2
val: mmHg 28
